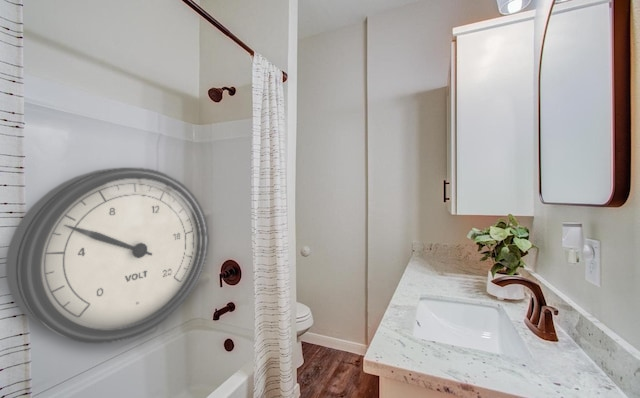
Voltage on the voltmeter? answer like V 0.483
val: V 5.5
